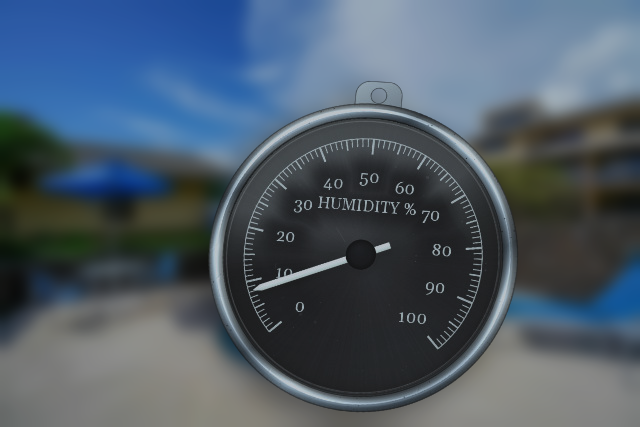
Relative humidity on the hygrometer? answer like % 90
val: % 8
